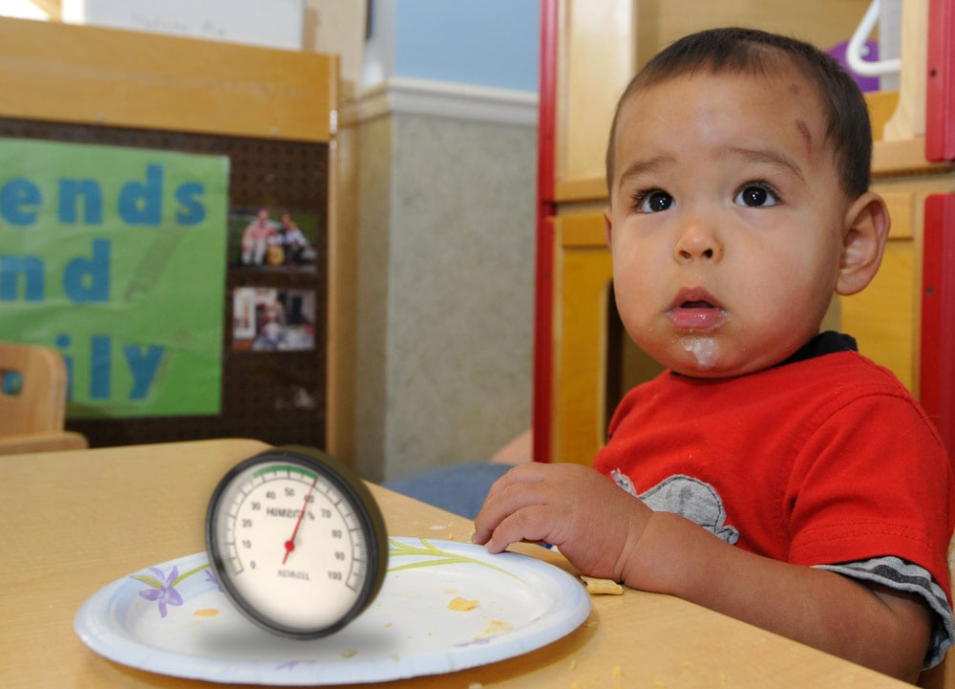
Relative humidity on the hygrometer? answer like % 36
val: % 60
